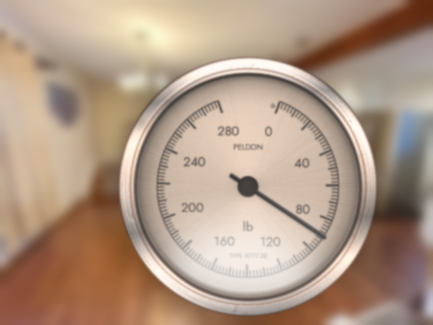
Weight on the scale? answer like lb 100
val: lb 90
